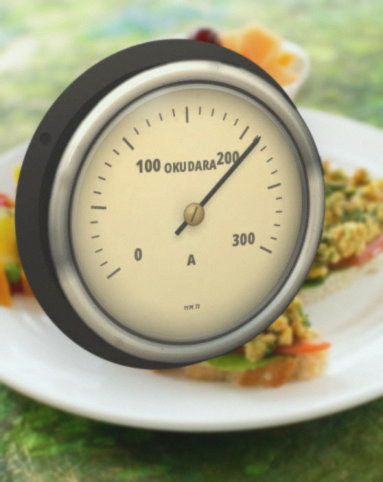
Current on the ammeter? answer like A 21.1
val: A 210
